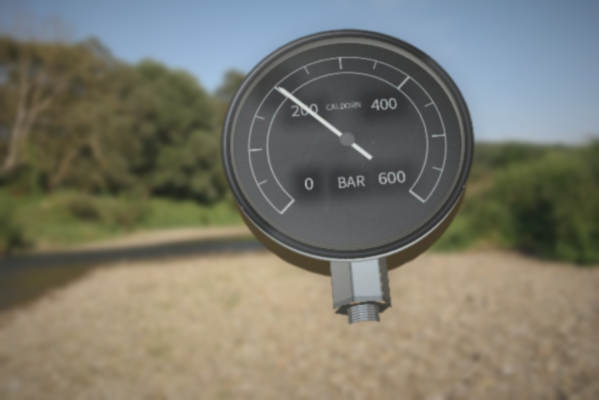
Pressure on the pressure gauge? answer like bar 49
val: bar 200
